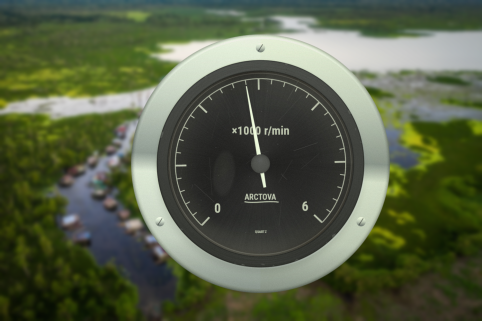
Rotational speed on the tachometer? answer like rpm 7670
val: rpm 2800
